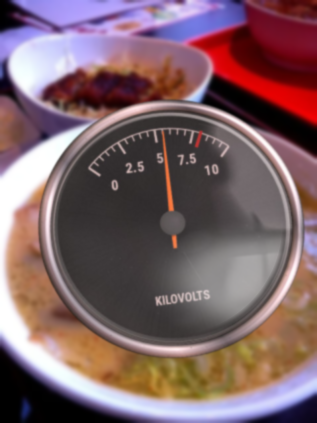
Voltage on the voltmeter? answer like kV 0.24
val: kV 5.5
